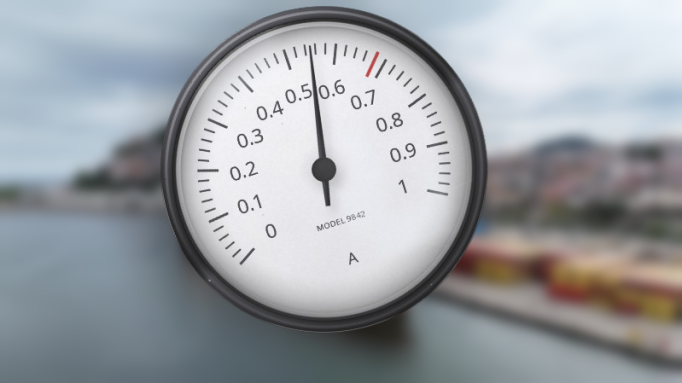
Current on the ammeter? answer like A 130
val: A 0.55
